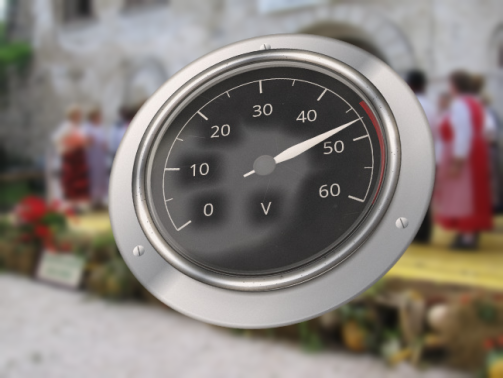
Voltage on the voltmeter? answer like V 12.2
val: V 47.5
